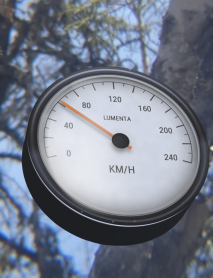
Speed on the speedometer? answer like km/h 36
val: km/h 60
